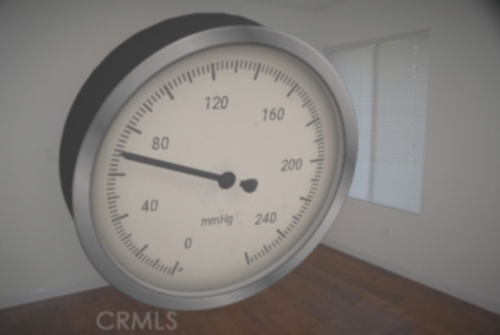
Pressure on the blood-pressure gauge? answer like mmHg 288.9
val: mmHg 70
